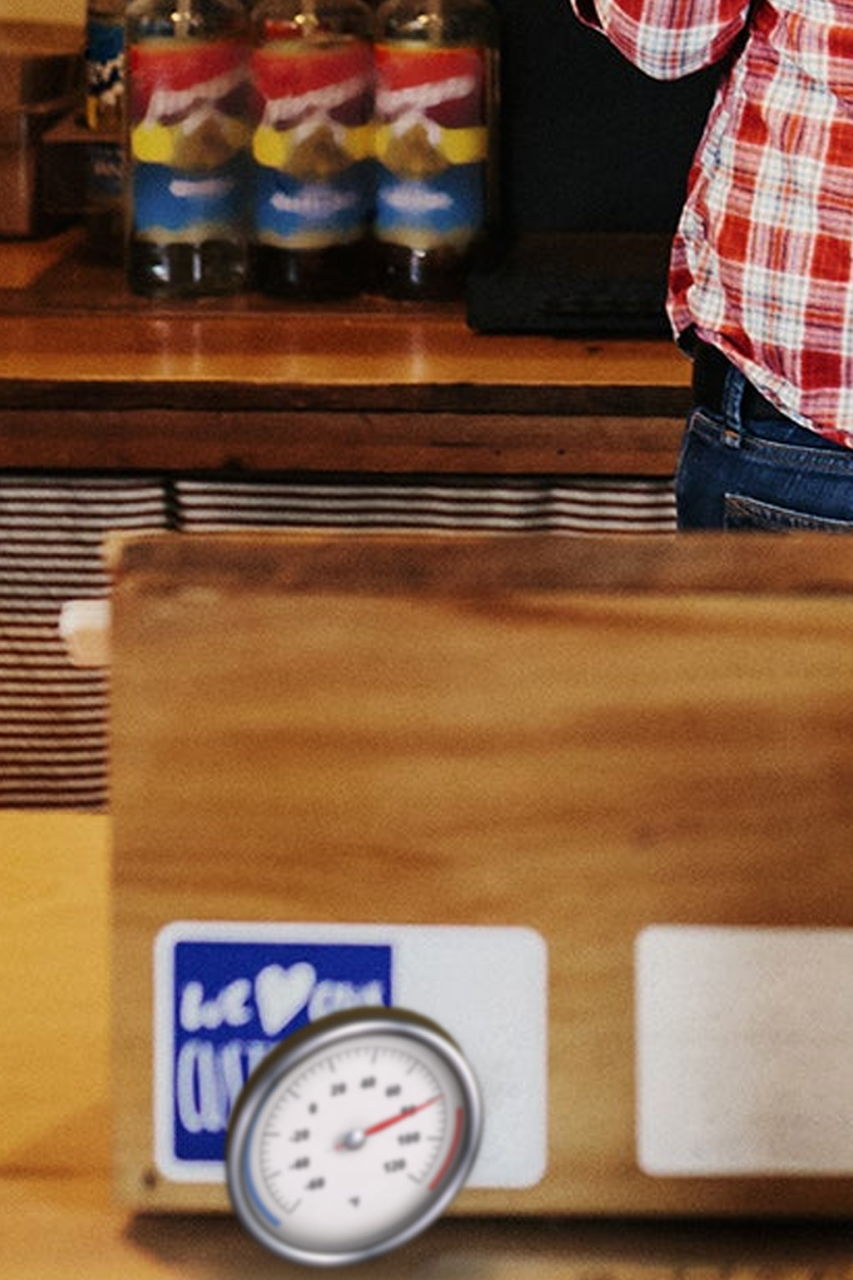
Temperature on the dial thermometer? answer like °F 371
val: °F 80
